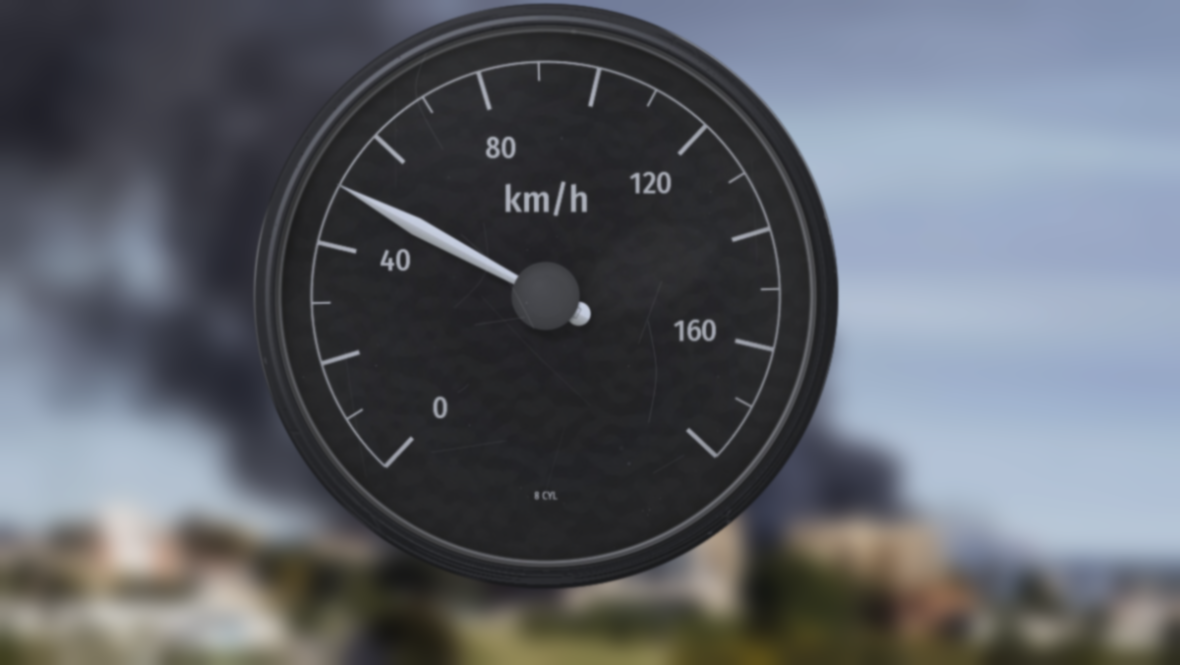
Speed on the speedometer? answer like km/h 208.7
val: km/h 50
